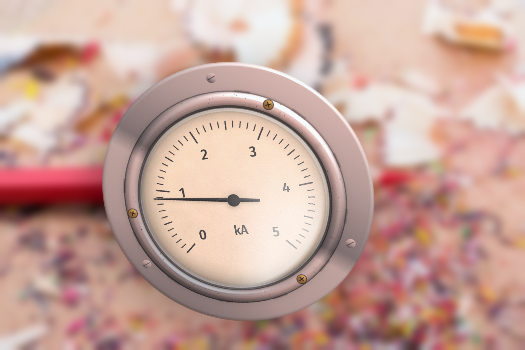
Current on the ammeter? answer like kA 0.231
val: kA 0.9
